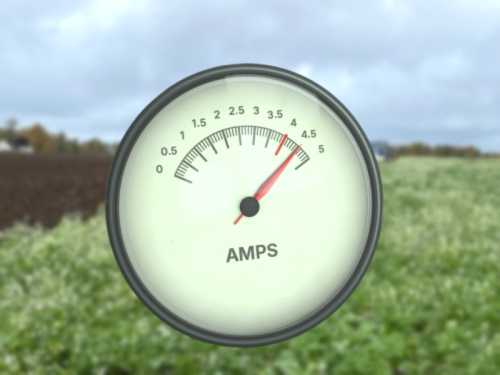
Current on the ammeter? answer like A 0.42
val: A 4.5
